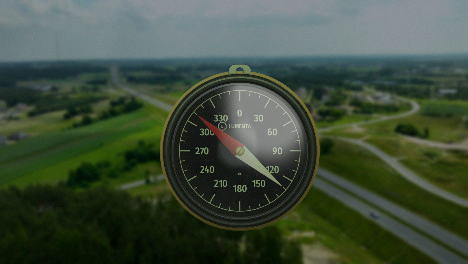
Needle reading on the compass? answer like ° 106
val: ° 310
